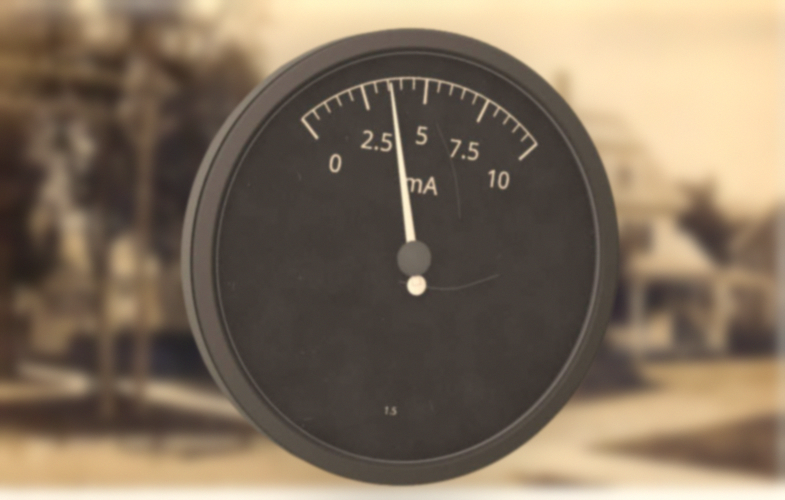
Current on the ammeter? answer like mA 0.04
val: mA 3.5
